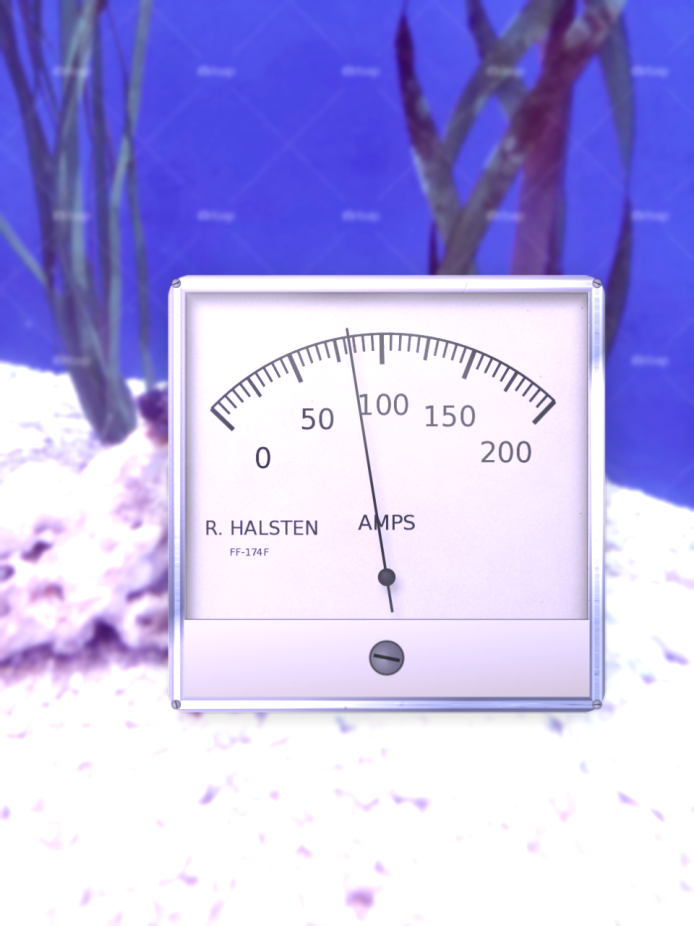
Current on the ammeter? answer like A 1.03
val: A 82.5
